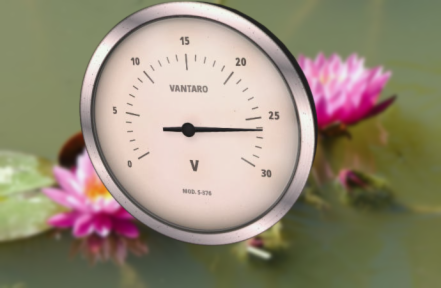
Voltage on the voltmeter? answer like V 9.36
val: V 26
